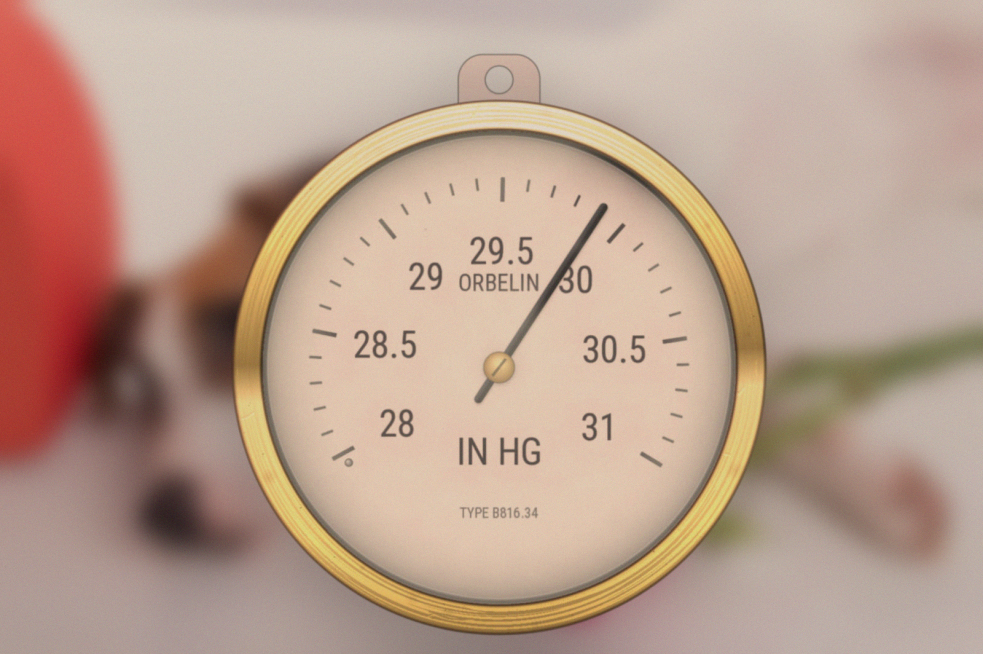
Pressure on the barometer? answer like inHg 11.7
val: inHg 29.9
